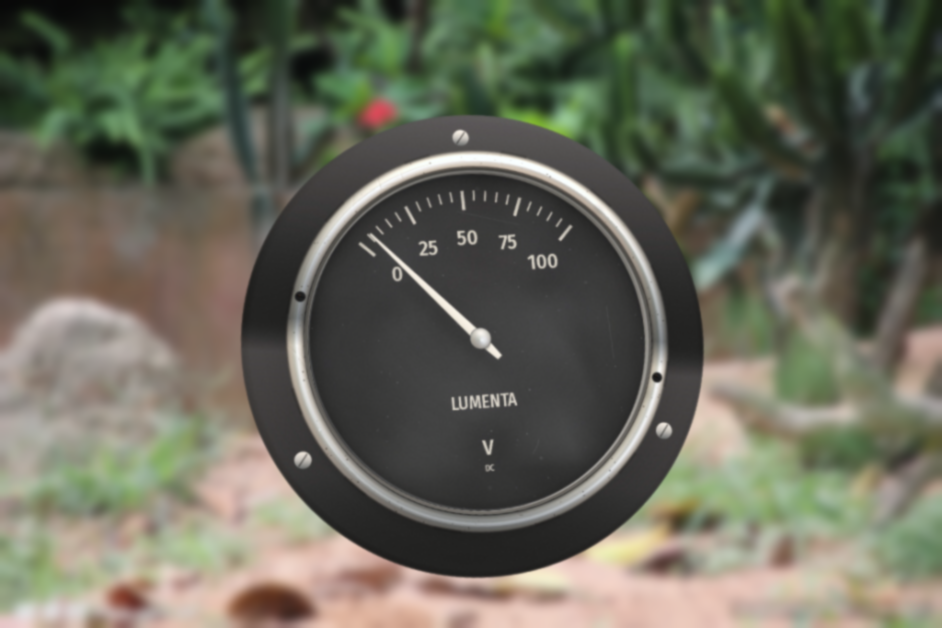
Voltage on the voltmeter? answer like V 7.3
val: V 5
